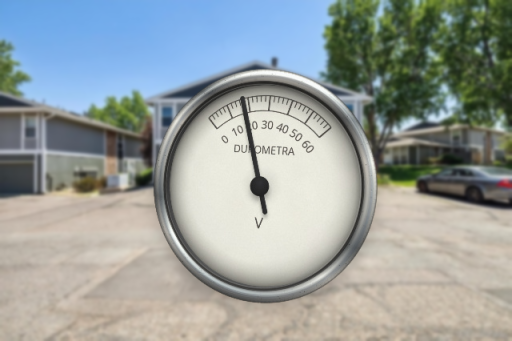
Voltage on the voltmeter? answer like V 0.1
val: V 18
